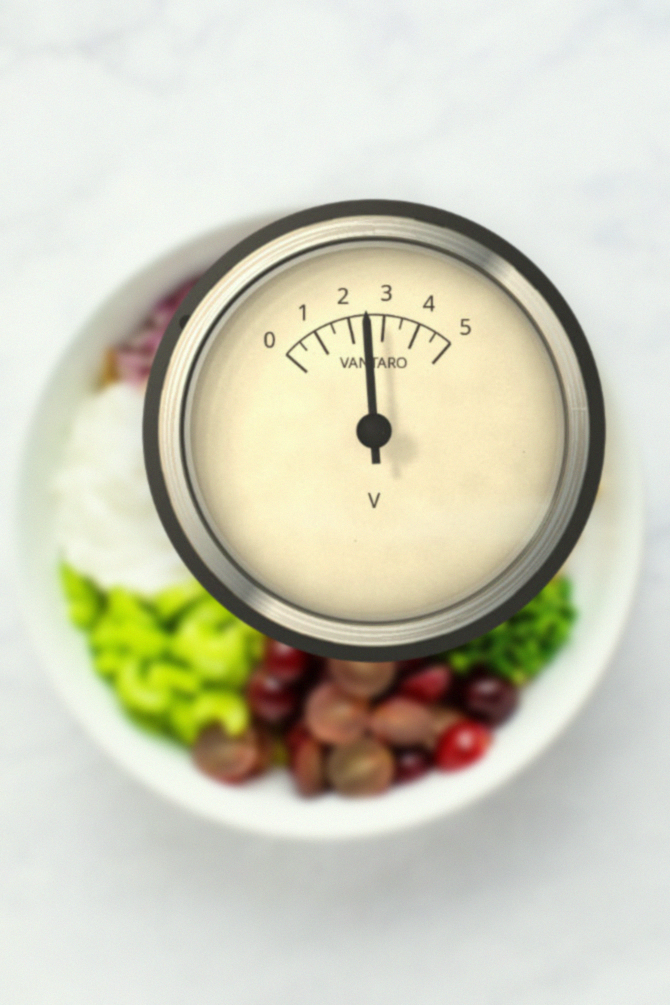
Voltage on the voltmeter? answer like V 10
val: V 2.5
